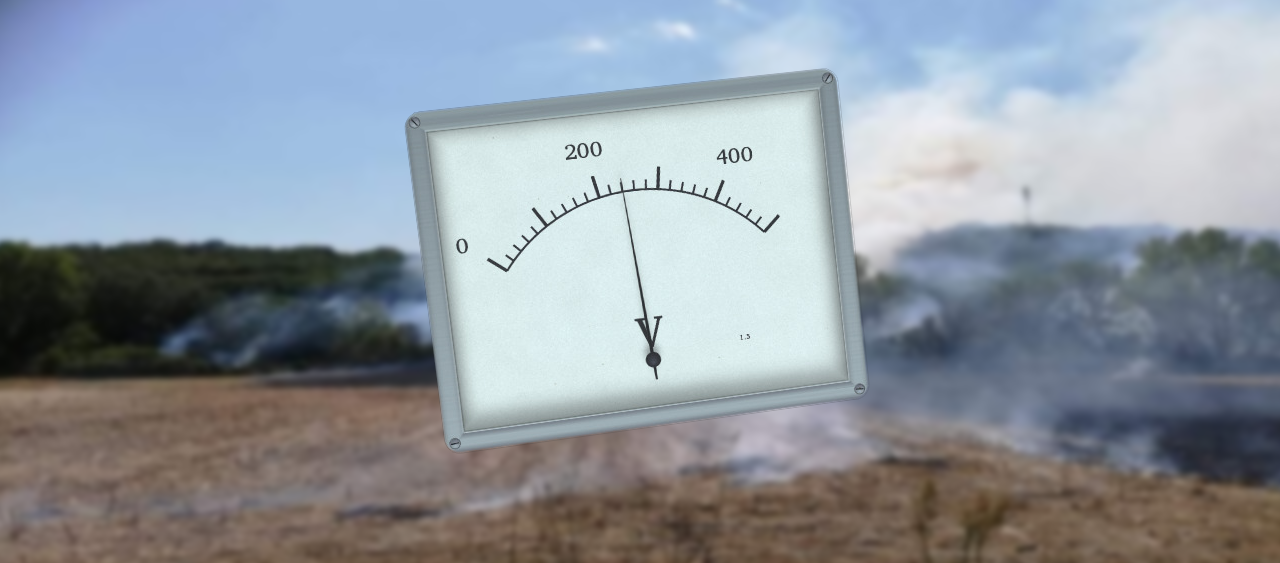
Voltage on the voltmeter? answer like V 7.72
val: V 240
